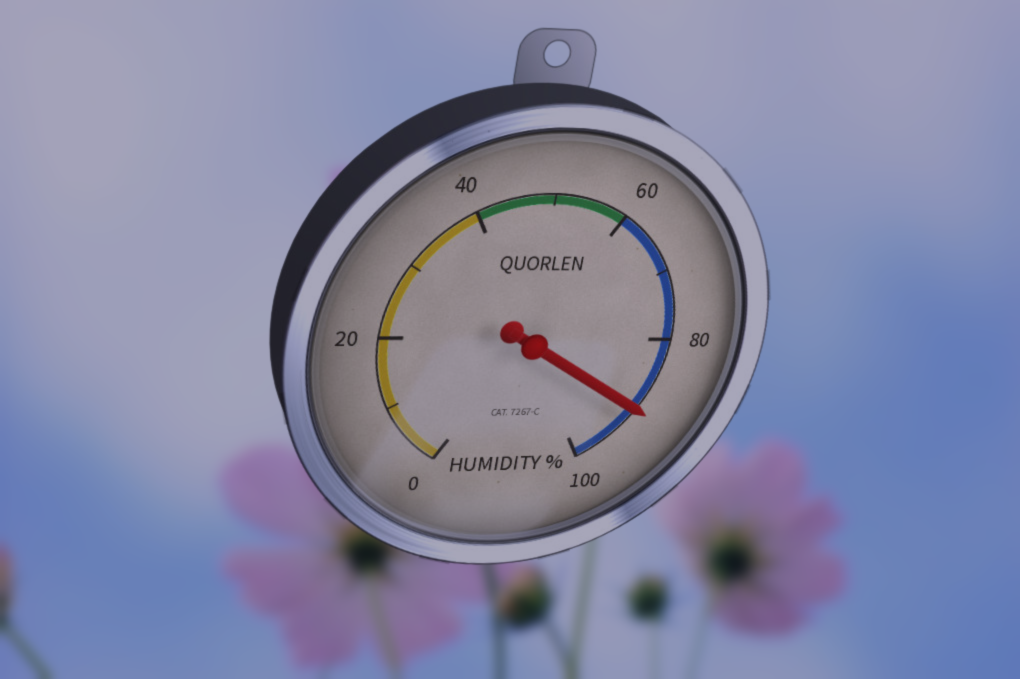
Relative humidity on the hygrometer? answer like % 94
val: % 90
